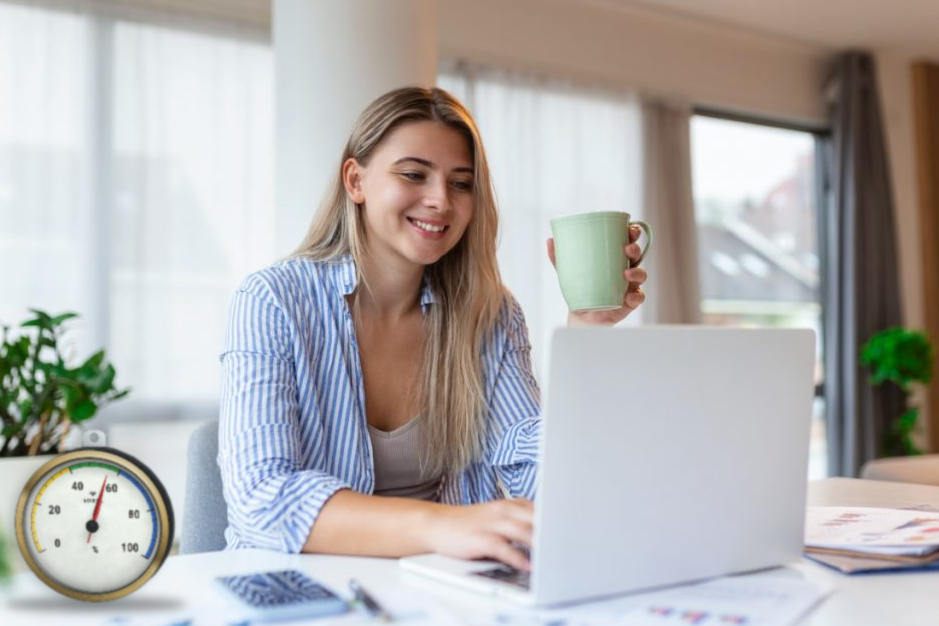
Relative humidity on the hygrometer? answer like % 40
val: % 56
